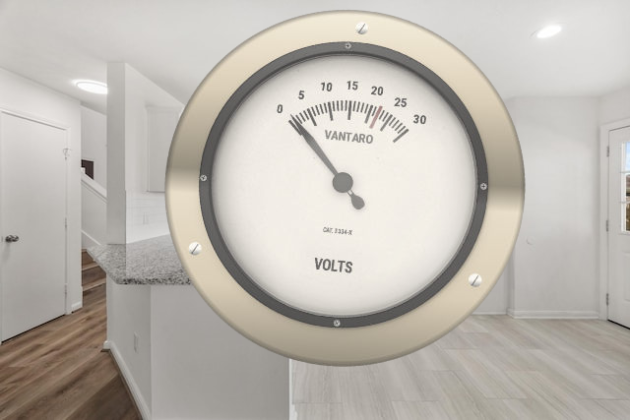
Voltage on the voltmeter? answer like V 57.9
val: V 1
